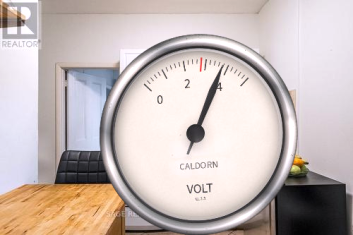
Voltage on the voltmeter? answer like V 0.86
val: V 3.8
